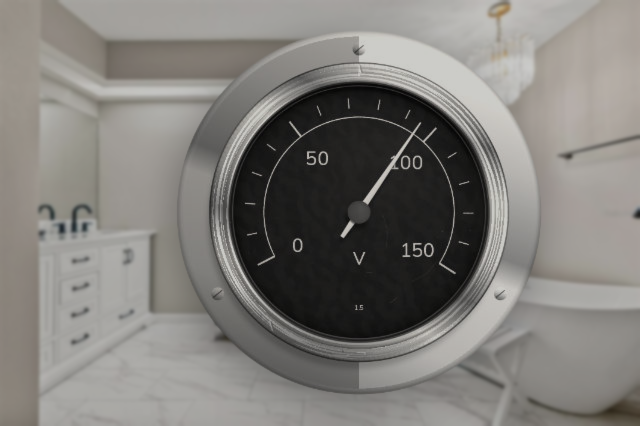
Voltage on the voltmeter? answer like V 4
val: V 95
